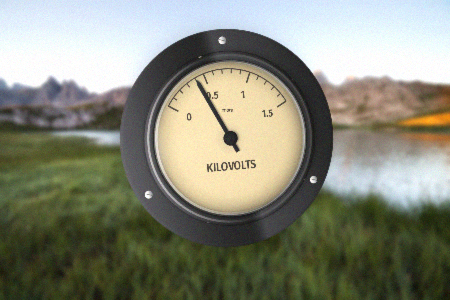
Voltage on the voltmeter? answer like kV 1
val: kV 0.4
